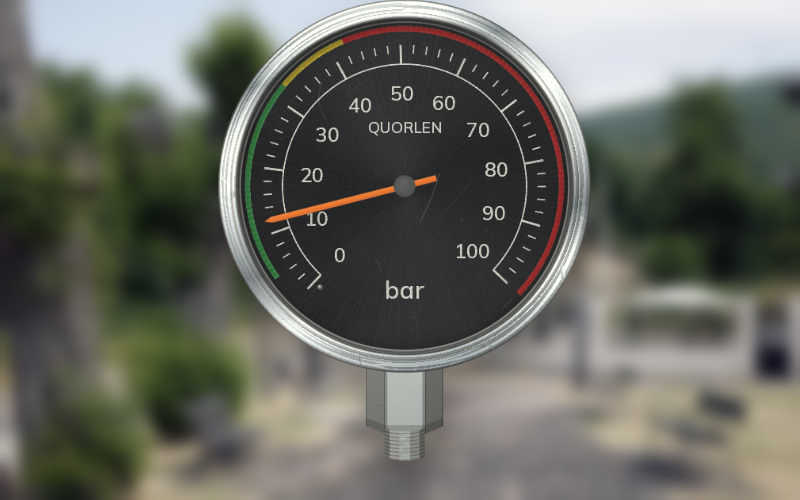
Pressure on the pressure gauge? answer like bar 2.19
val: bar 12
